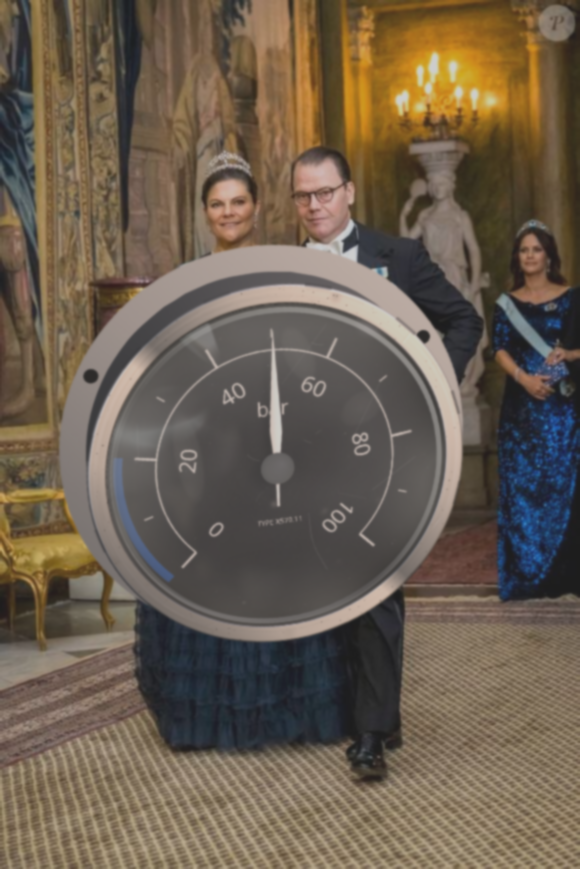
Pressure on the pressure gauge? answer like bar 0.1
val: bar 50
